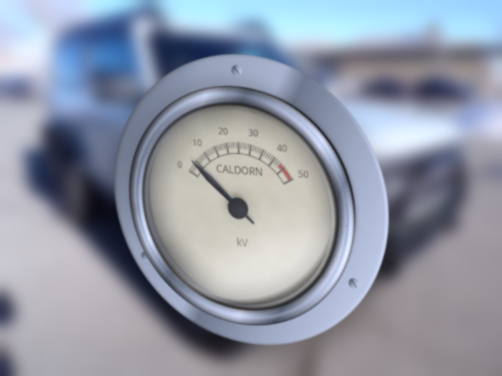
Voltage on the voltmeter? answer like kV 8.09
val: kV 5
